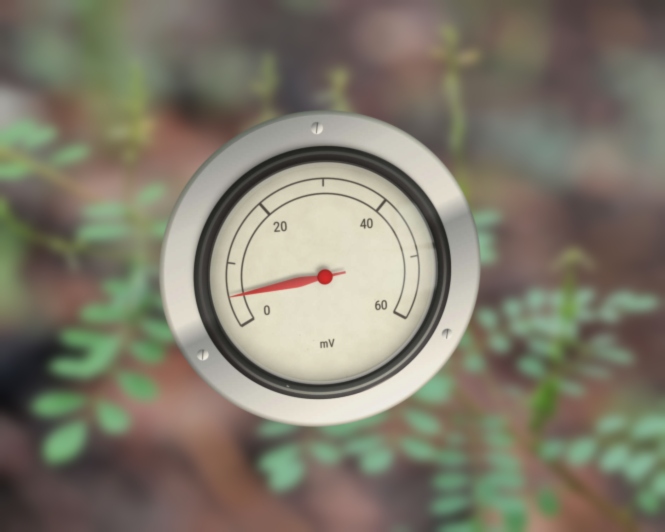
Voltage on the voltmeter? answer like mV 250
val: mV 5
